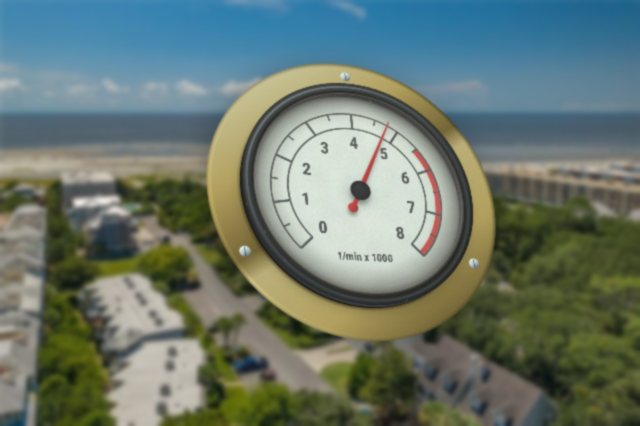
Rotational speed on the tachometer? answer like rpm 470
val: rpm 4750
